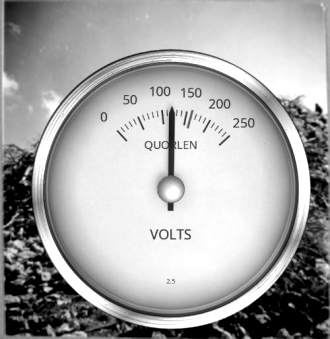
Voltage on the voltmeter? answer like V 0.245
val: V 120
